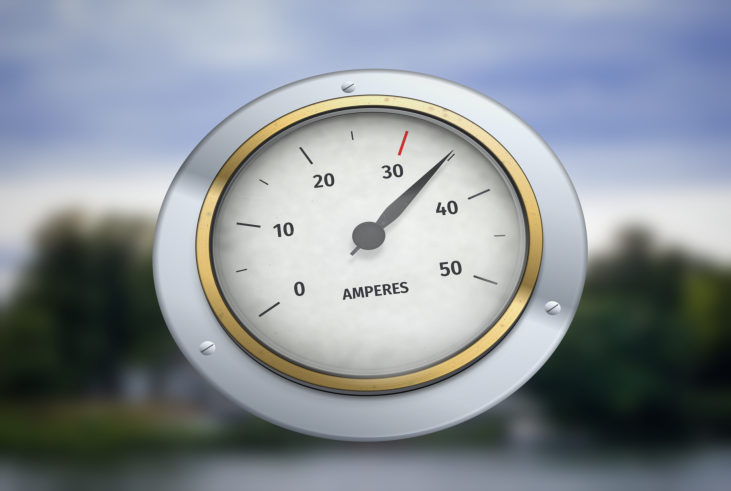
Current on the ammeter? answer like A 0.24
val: A 35
